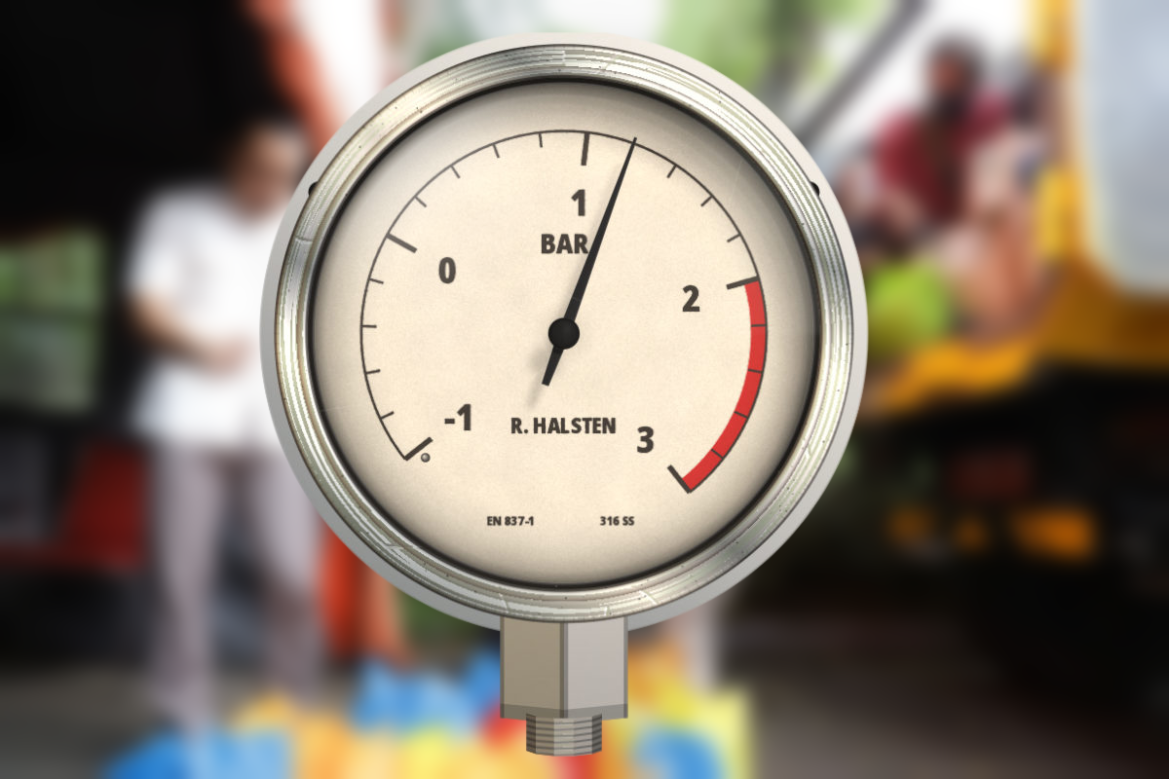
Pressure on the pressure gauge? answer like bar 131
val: bar 1.2
